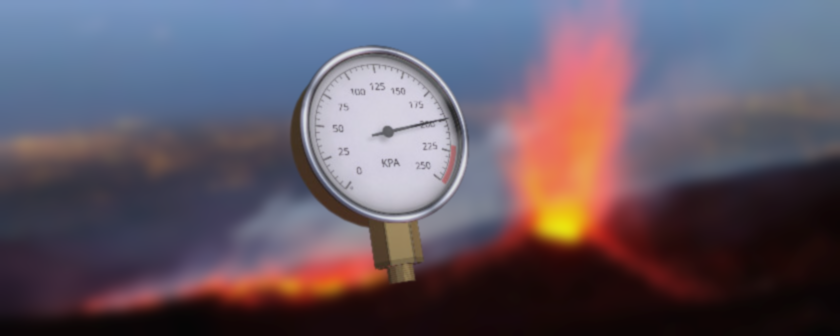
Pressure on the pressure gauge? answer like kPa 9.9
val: kPa 200
